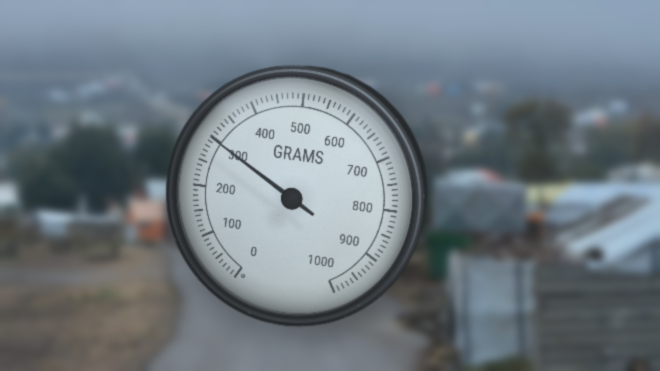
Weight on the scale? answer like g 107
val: g 300
